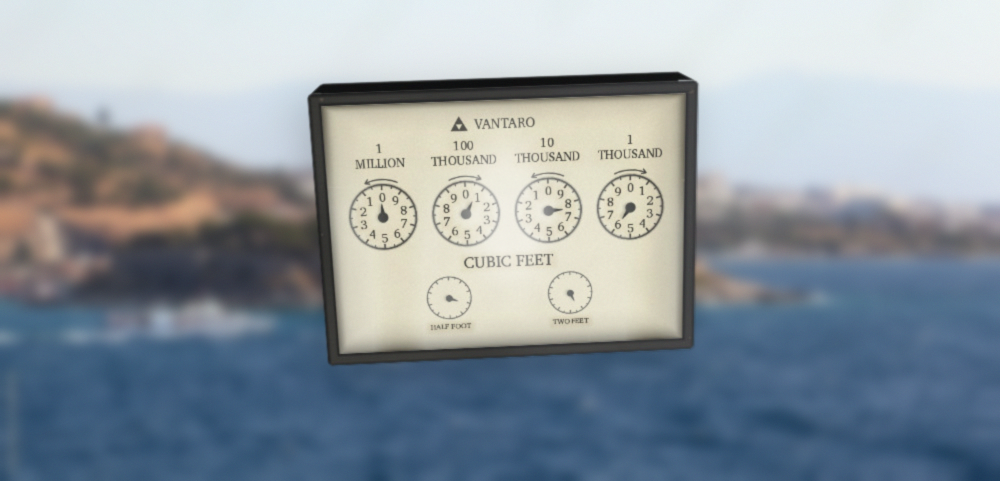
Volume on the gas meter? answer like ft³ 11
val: ft³ 7600
